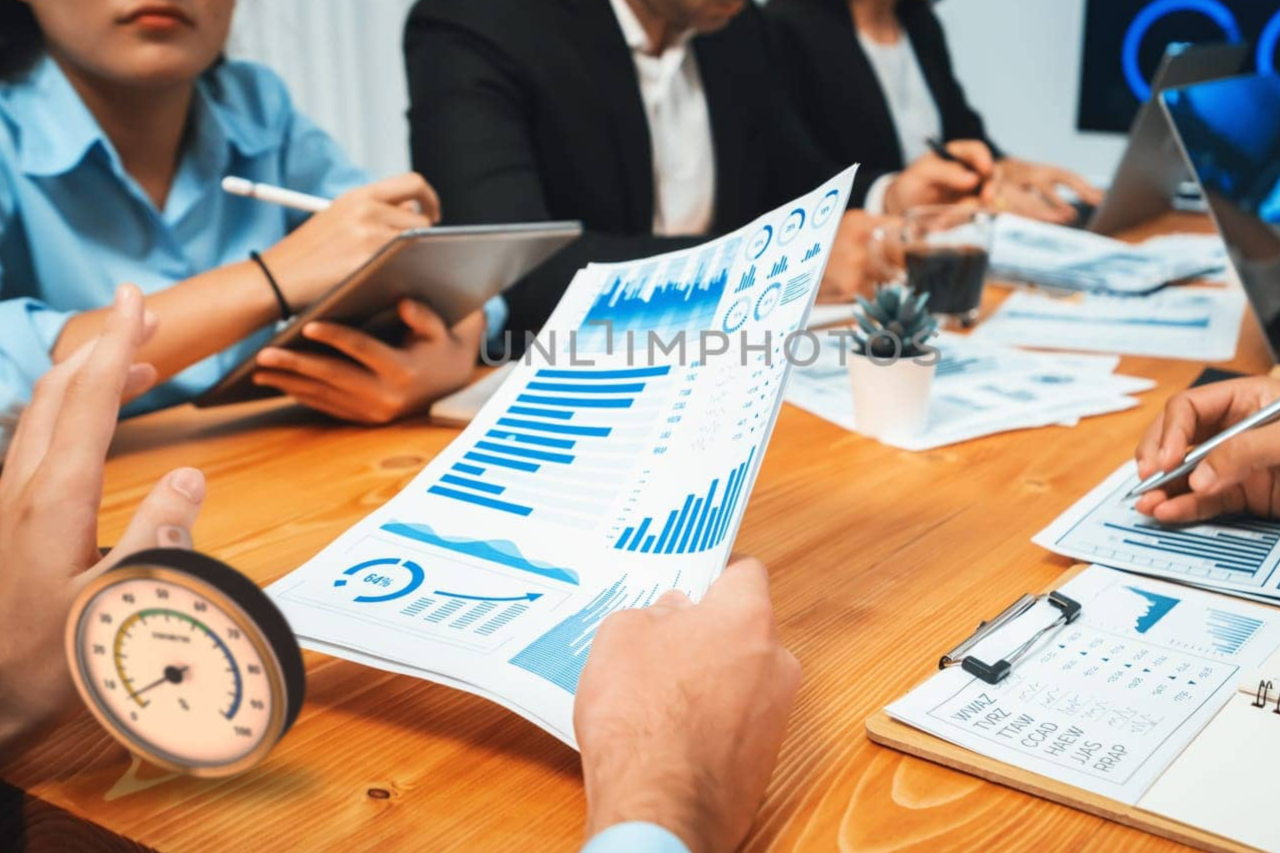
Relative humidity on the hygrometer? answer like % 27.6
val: % 5
